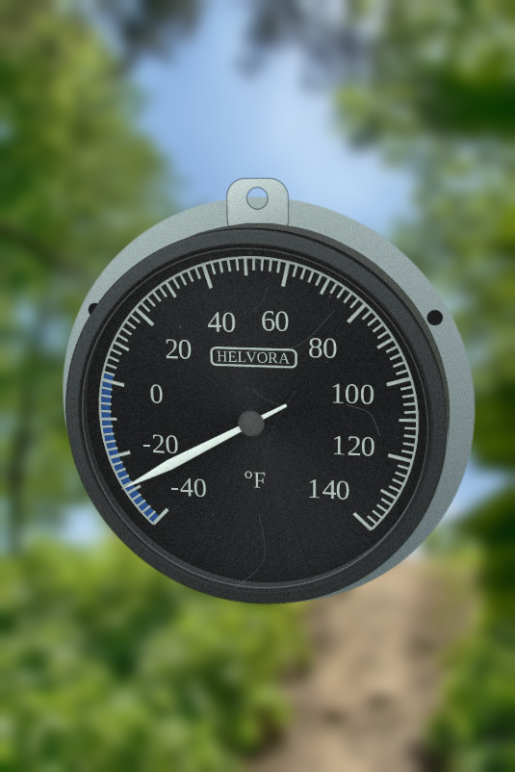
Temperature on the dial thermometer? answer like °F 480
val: °F -28
